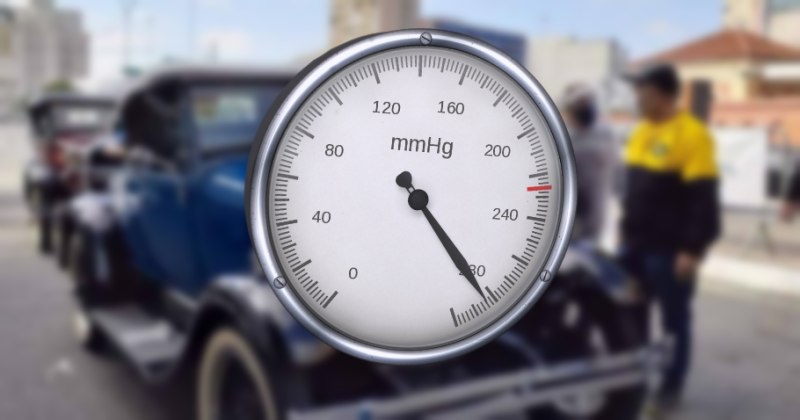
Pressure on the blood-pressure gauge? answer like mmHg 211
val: mmHg 284
